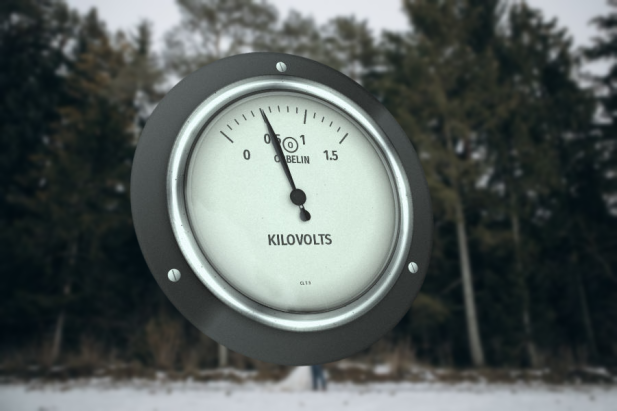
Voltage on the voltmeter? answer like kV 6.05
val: kV 0.5
